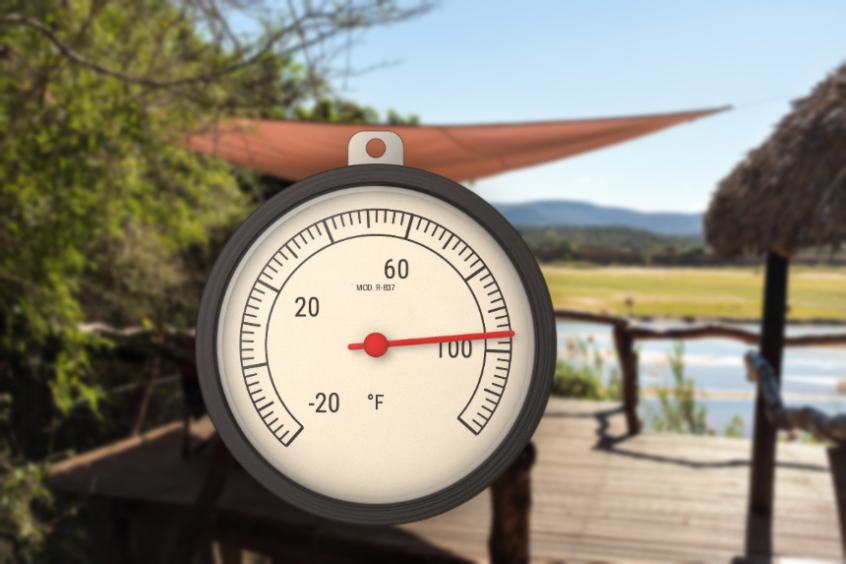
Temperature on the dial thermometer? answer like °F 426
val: °F 96
